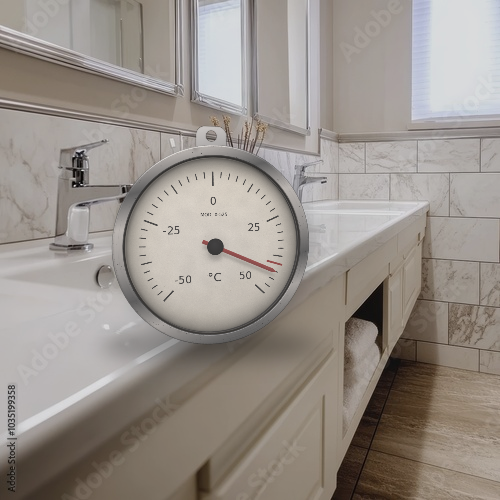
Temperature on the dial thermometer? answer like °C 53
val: °C 42.5
